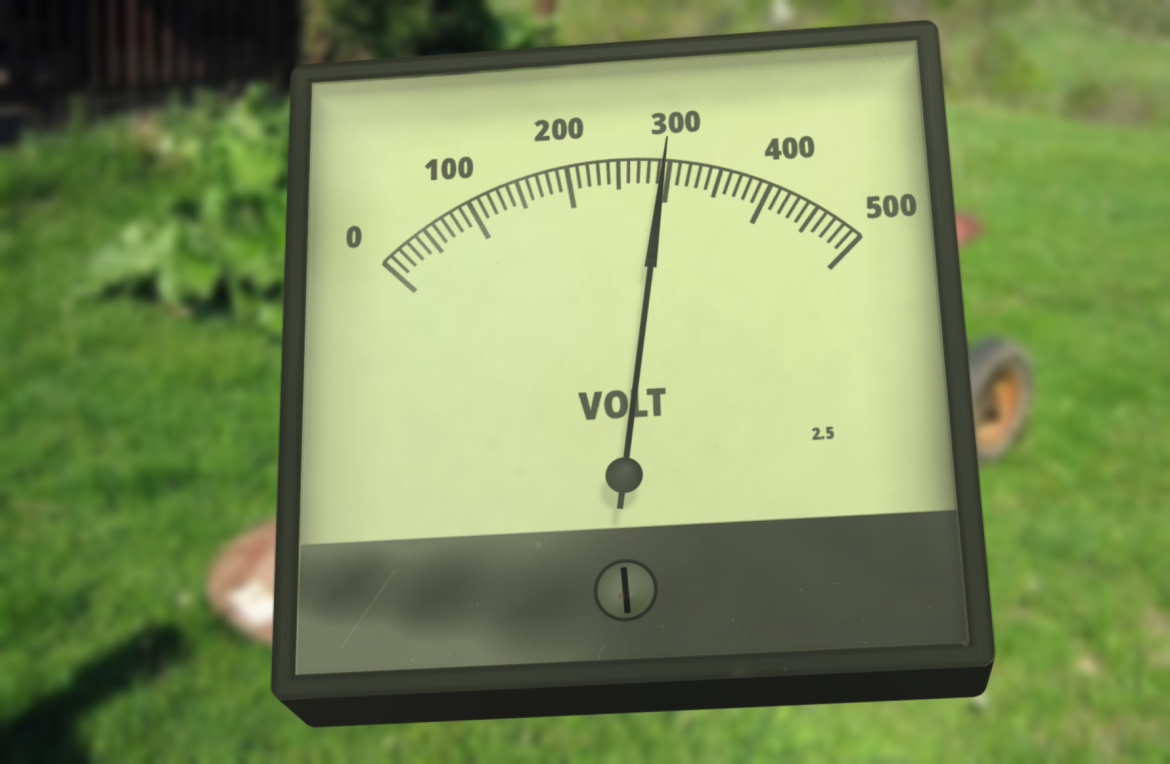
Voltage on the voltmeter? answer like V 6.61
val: V 295
